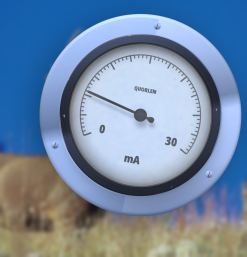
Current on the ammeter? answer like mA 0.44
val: mA 5.5
